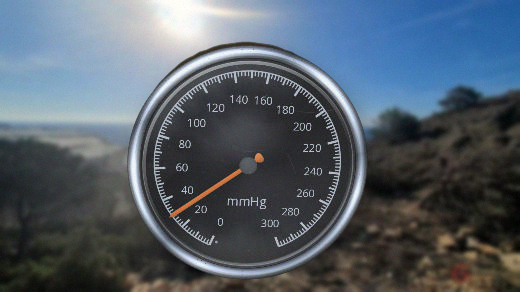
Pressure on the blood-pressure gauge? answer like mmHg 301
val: mmHg 30
